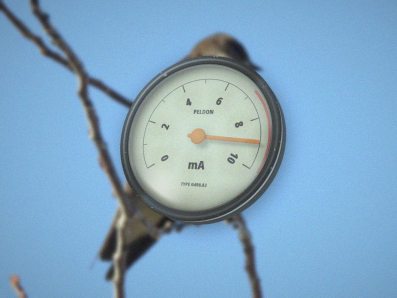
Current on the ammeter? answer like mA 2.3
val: mA 9
